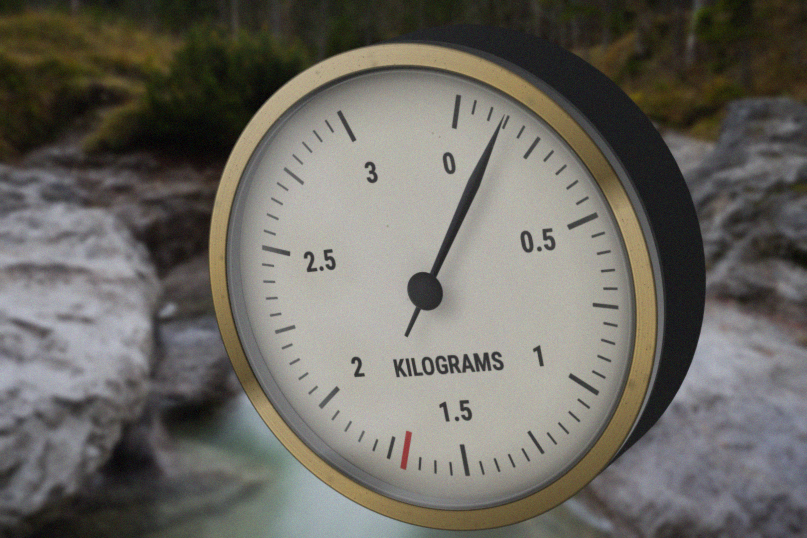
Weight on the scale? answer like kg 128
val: kg 0.15
